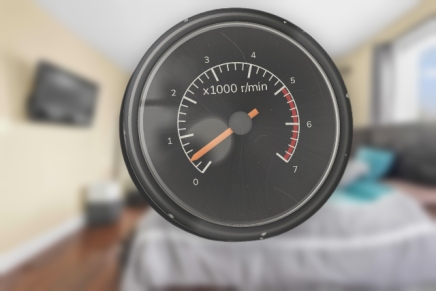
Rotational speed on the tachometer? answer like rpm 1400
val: rpm 400
